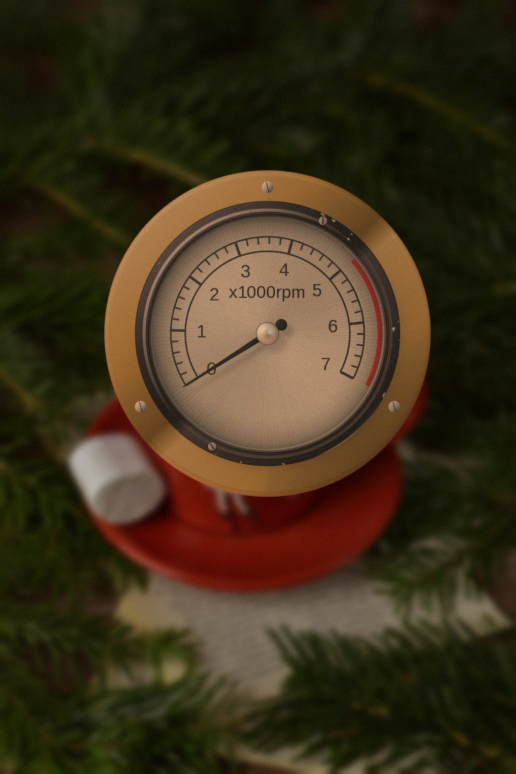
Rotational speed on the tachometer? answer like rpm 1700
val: rpm 0
